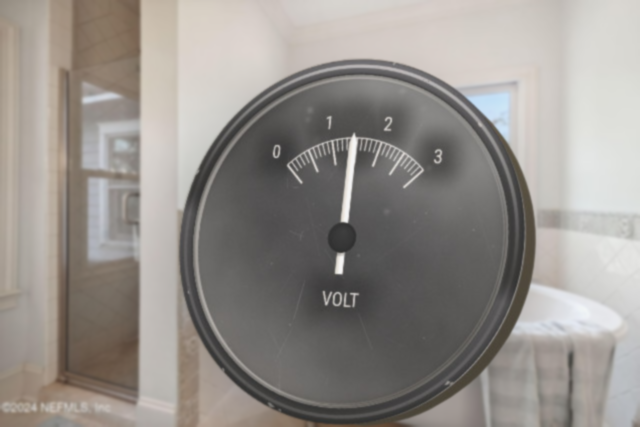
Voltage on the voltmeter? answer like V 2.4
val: V 1.5
